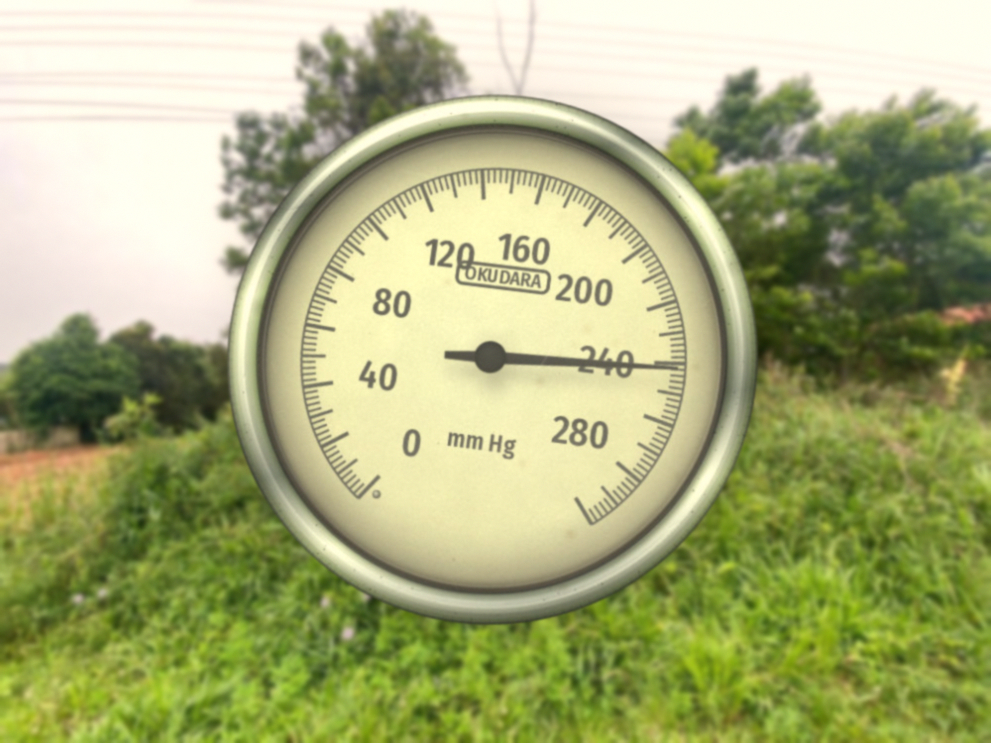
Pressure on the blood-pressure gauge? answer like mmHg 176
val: mmHg 242
